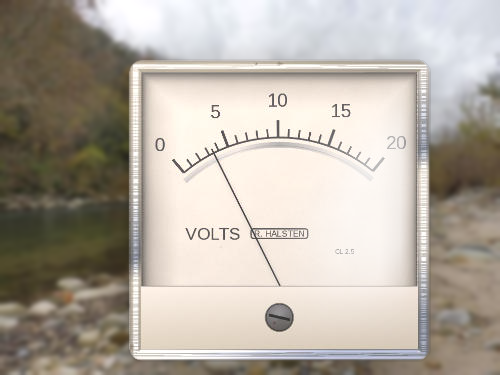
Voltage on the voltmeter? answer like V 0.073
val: V 3.5
